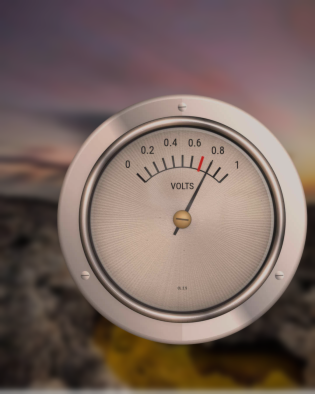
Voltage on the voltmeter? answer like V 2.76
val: V 0.8
